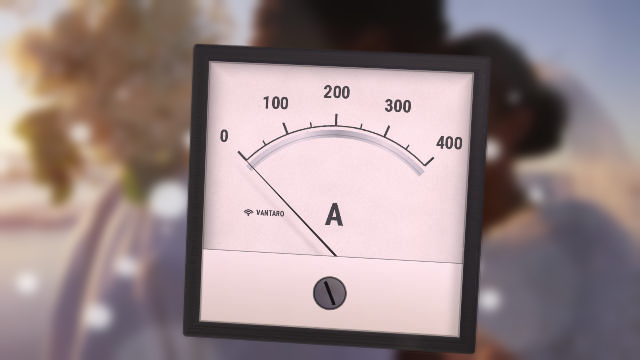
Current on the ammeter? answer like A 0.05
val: A 0
